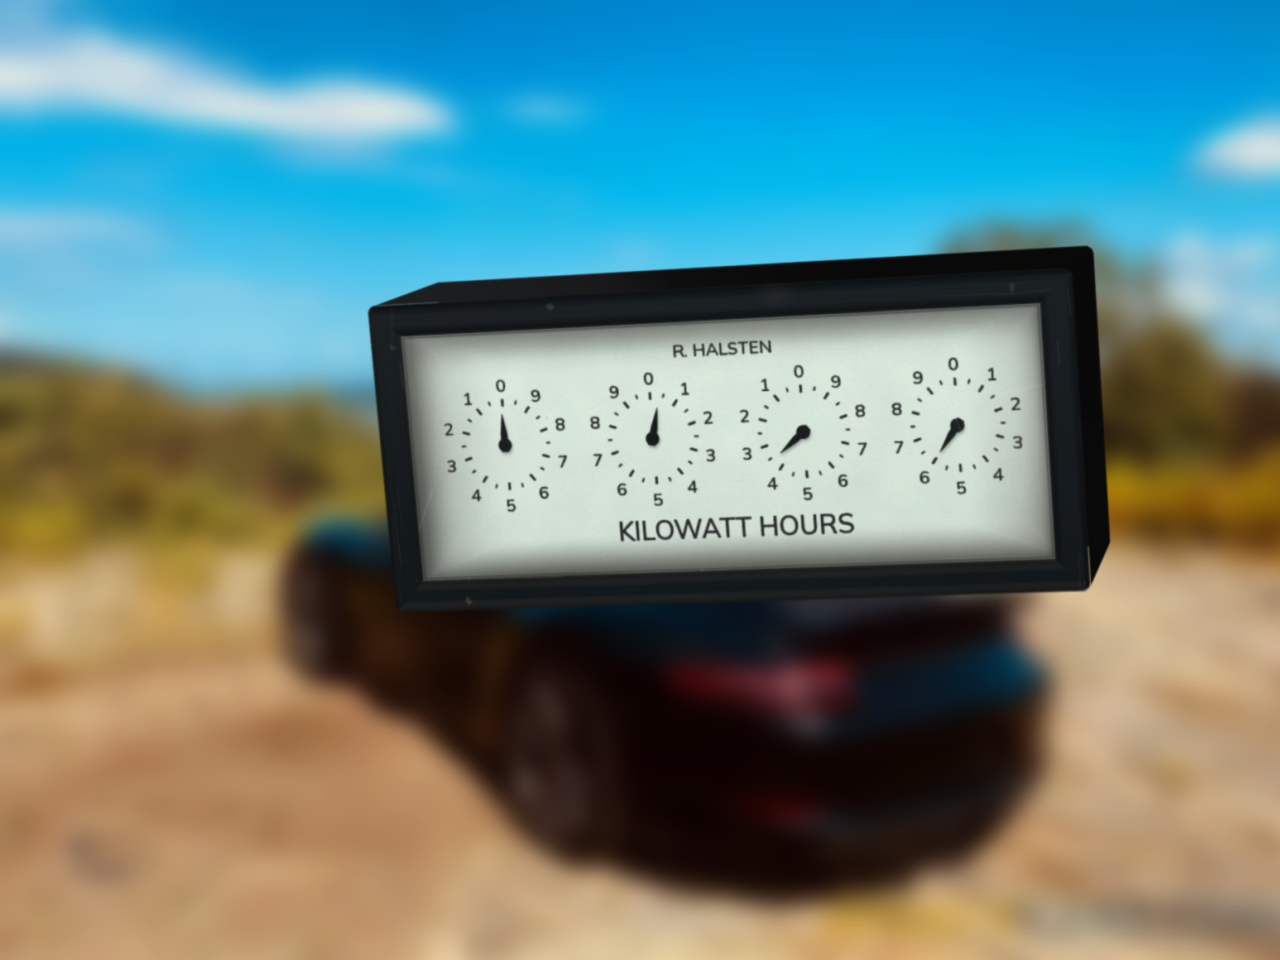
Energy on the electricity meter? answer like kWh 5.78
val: kWh 36
